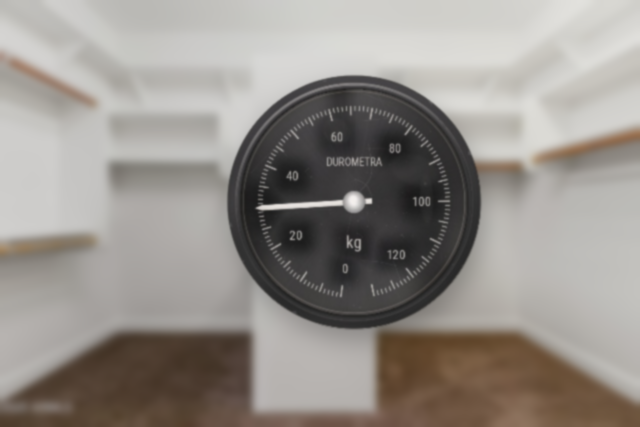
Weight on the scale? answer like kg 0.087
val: kg 30
